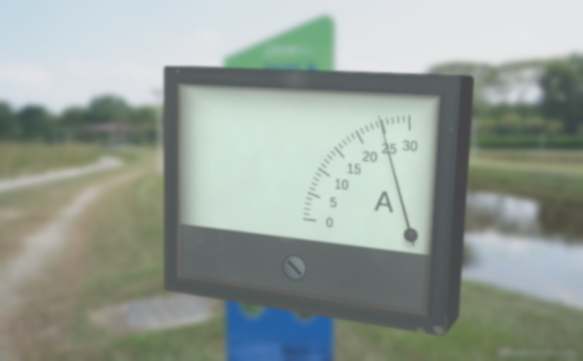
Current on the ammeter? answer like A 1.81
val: A 25
